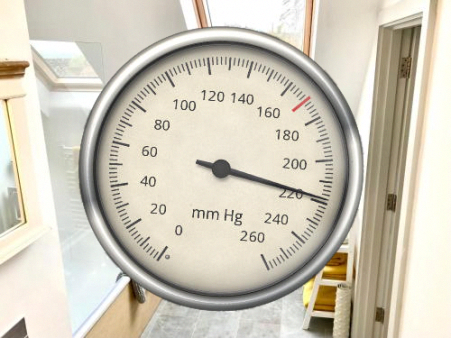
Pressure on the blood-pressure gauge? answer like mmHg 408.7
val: mmHg 218
